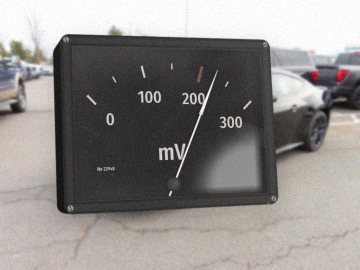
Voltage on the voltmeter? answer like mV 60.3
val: mV 225
